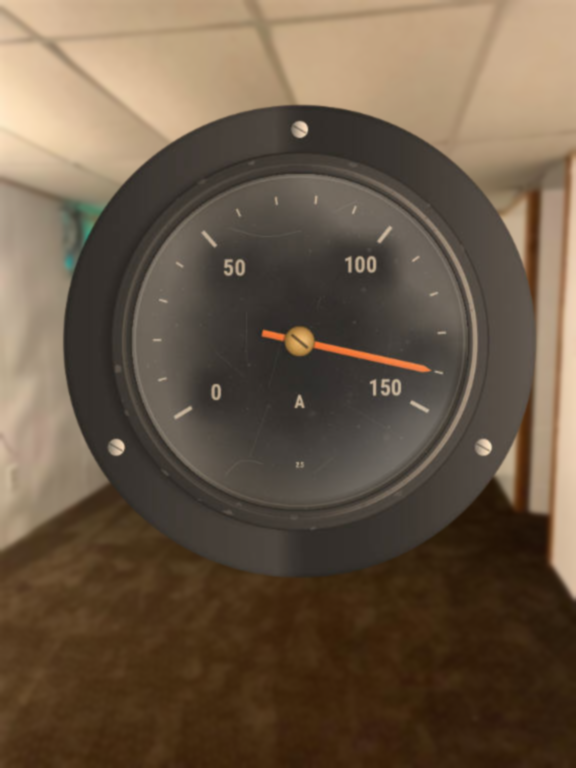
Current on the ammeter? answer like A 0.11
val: A 140
